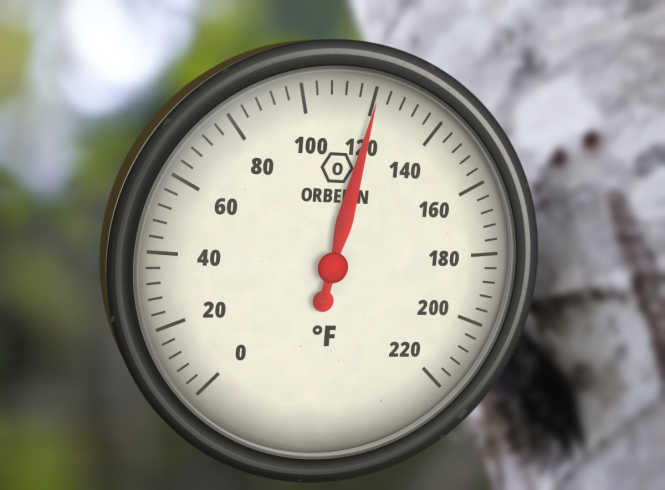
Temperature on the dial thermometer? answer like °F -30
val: °F 120
